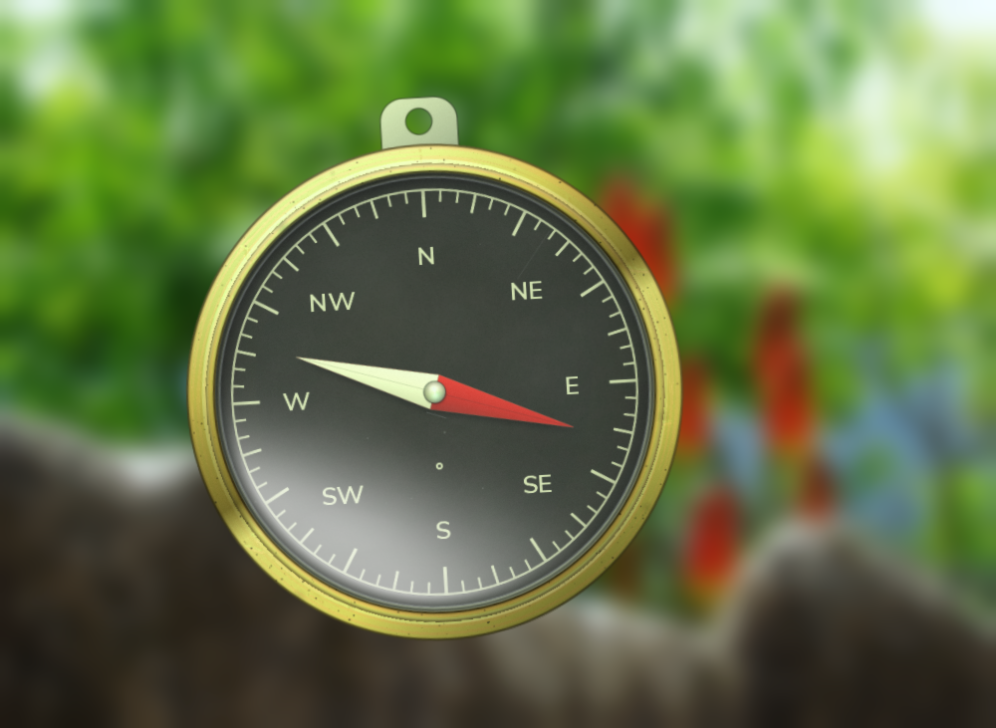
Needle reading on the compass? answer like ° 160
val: ° 107.5
